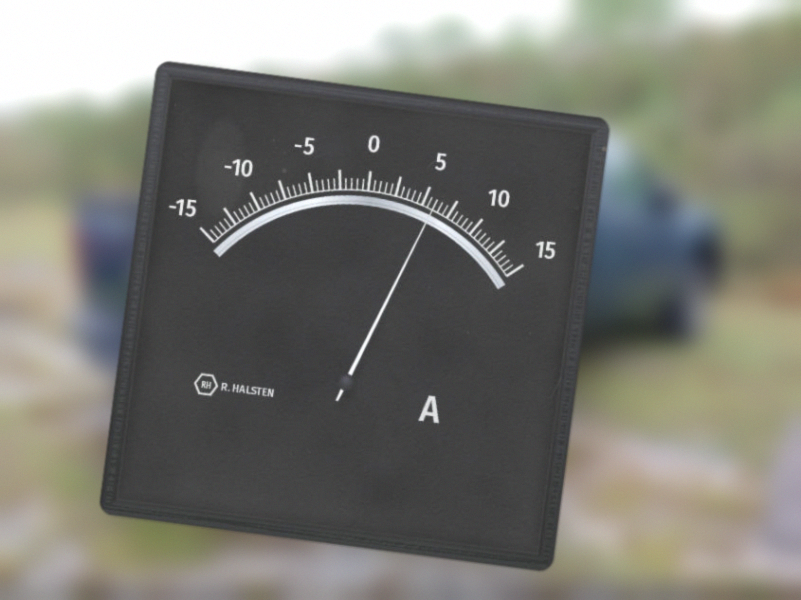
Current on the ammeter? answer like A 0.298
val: A 6
